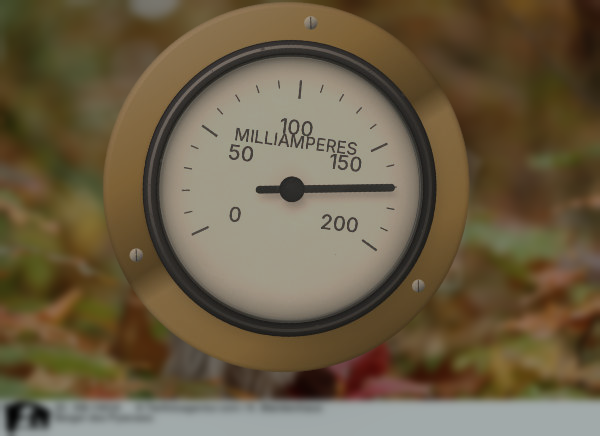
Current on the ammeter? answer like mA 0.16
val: mA 170
